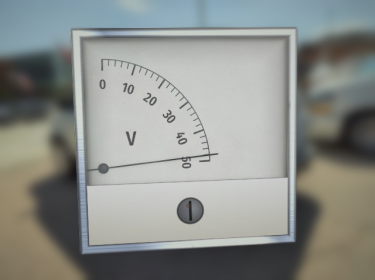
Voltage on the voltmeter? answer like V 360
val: V 48
